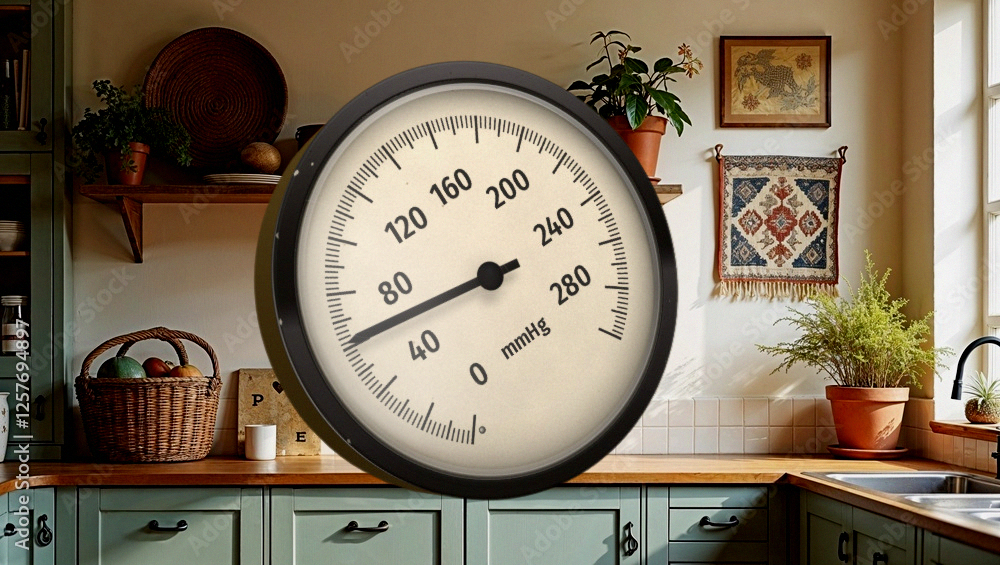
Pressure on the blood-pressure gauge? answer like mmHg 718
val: mmHg 62
